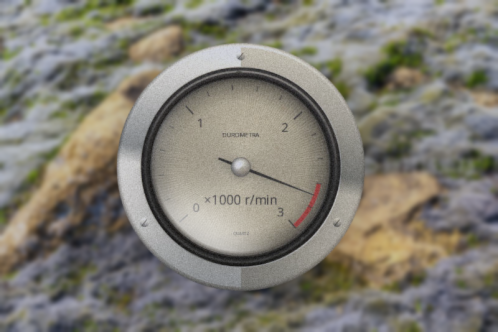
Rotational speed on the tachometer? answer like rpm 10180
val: rpm 2700
